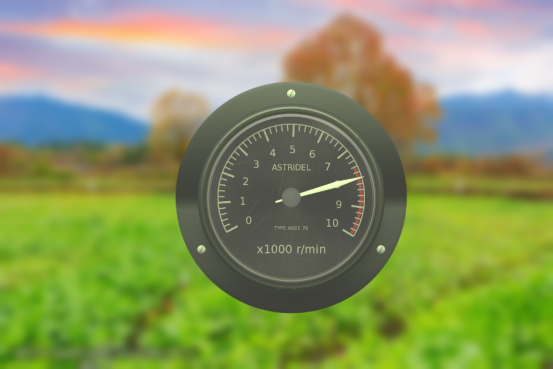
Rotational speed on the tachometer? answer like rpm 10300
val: rpm 8000
